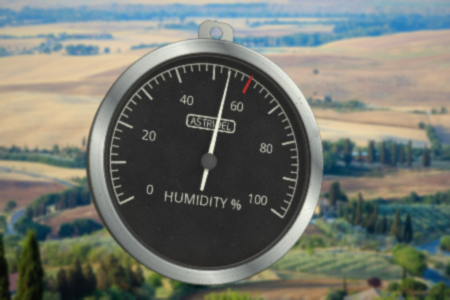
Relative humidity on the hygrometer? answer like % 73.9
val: % 54
